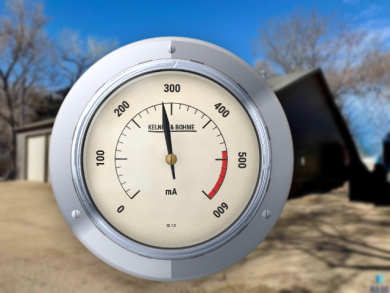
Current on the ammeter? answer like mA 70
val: mA 280
